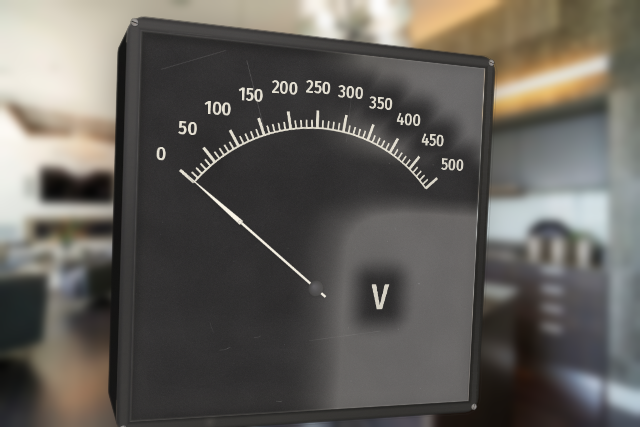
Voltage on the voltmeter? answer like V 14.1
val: V 0
